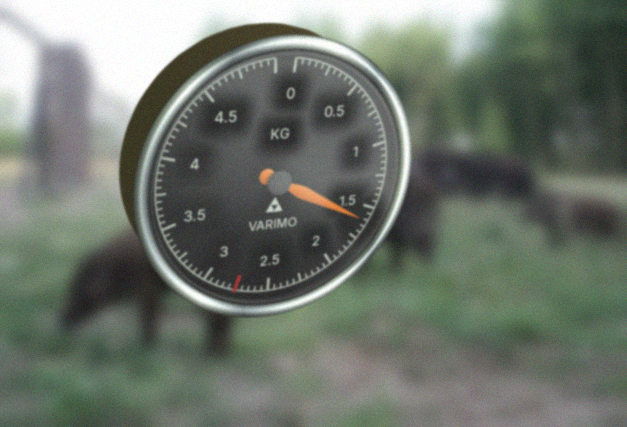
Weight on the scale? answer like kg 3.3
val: kg 1.6
